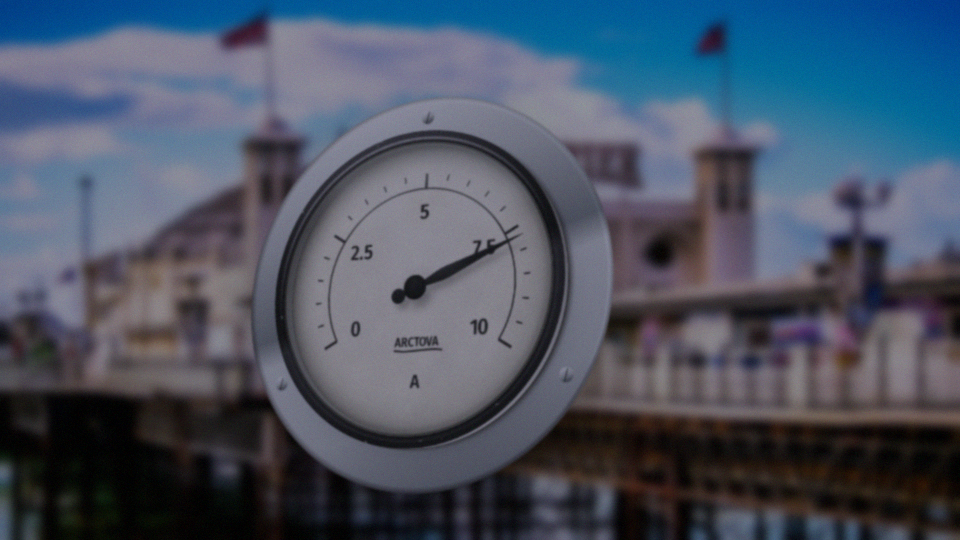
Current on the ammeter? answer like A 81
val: A 7.75
